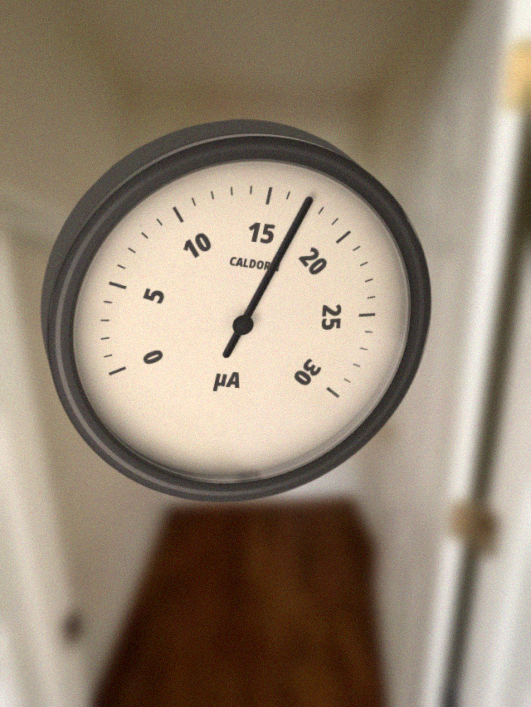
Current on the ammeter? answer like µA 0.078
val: µA 17
